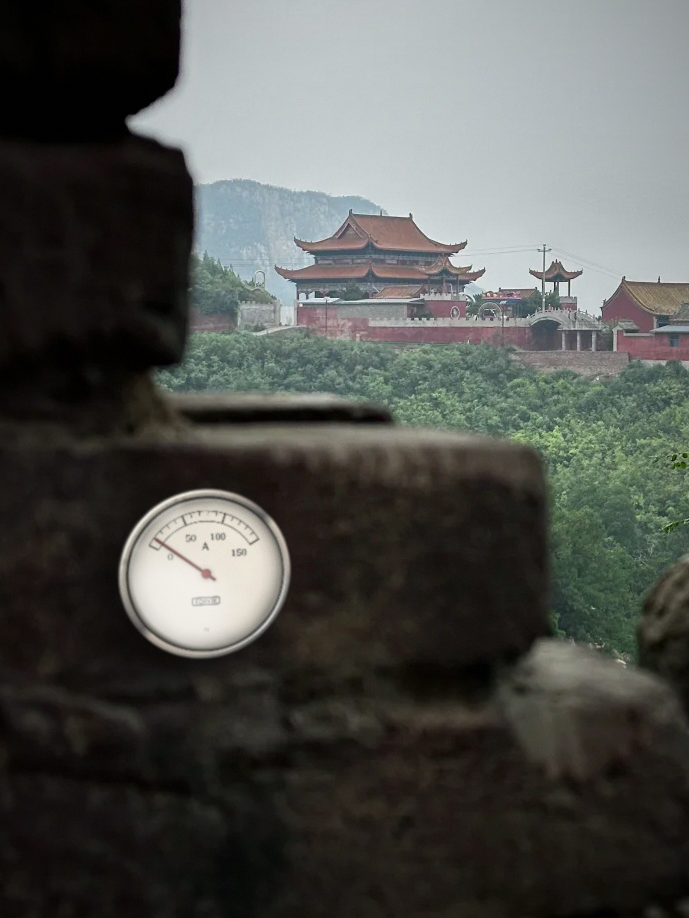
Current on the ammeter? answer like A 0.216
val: A 10
